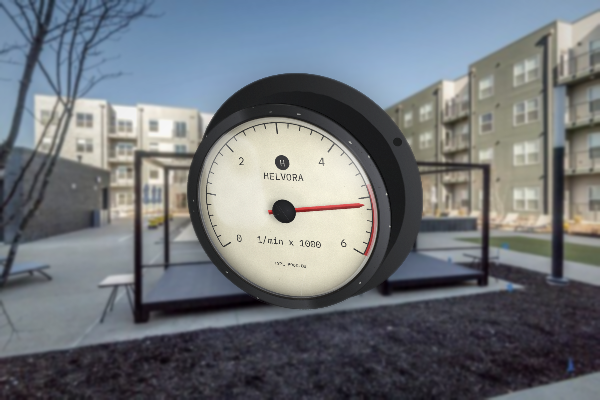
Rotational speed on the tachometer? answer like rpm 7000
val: rpm 5100
